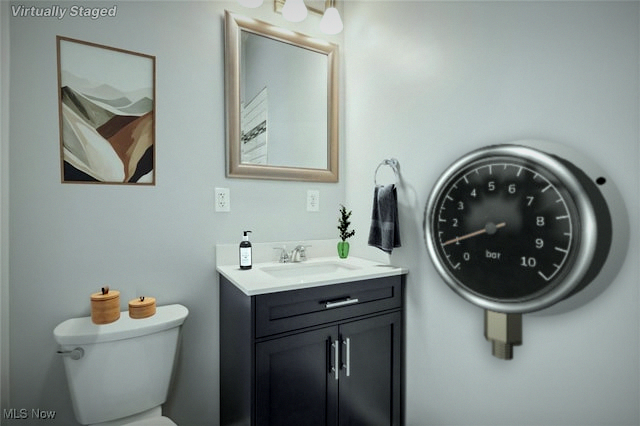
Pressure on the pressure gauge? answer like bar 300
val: bar 1
